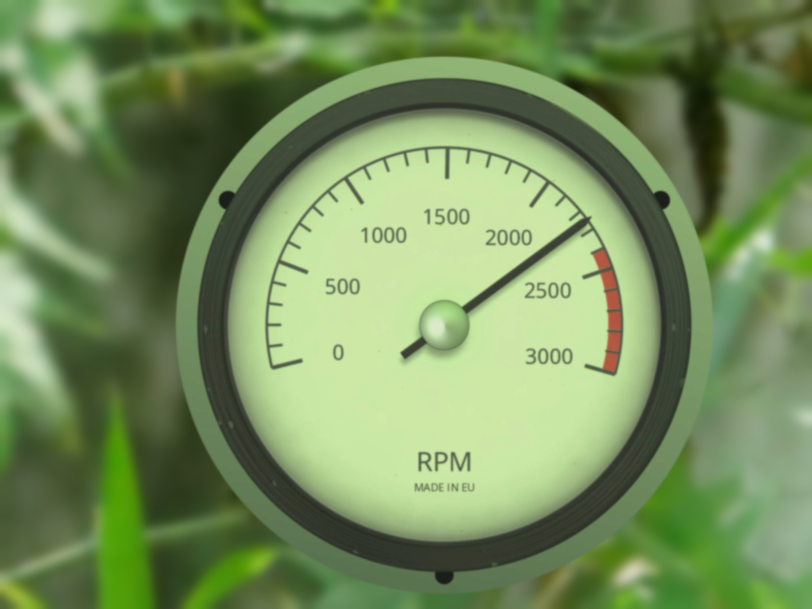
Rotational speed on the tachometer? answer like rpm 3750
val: rpm 2250
